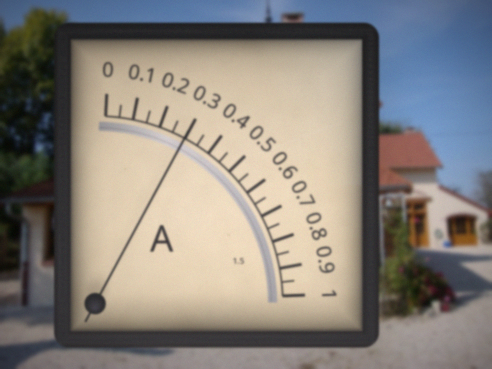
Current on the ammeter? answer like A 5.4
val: A 0.3
